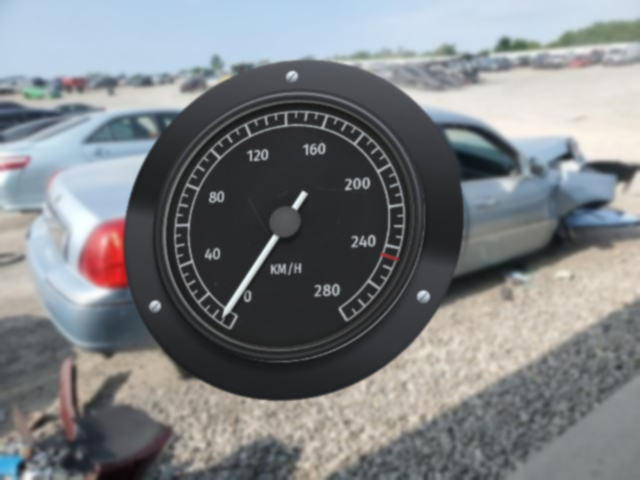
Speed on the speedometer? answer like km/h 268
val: km/h 5
